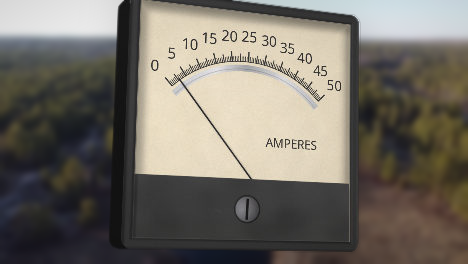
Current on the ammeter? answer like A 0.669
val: A 2.5
